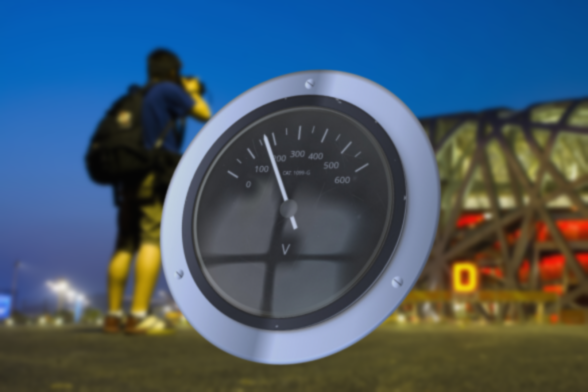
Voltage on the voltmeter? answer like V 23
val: V 175
